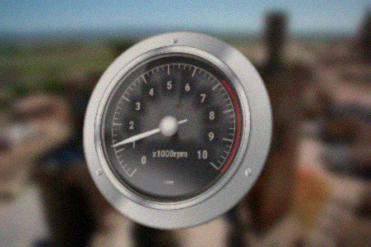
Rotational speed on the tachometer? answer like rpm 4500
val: rpm 1200
